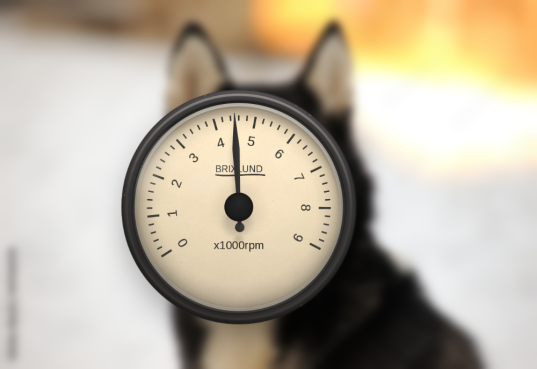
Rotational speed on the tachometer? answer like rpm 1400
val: rpm 4500
